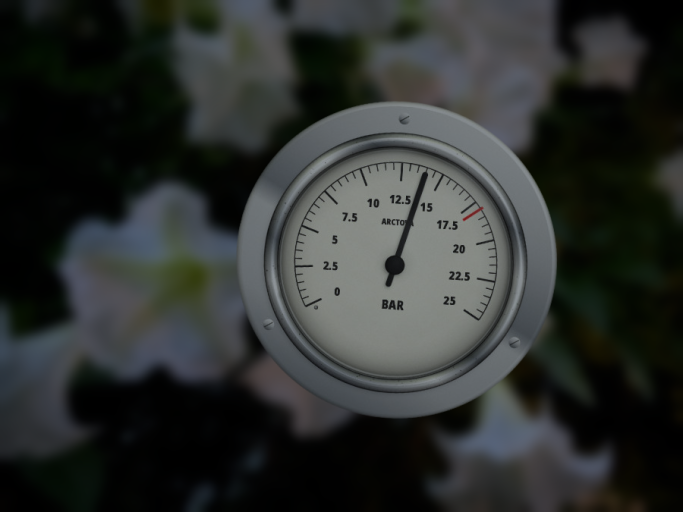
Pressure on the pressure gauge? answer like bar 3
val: bar 14
